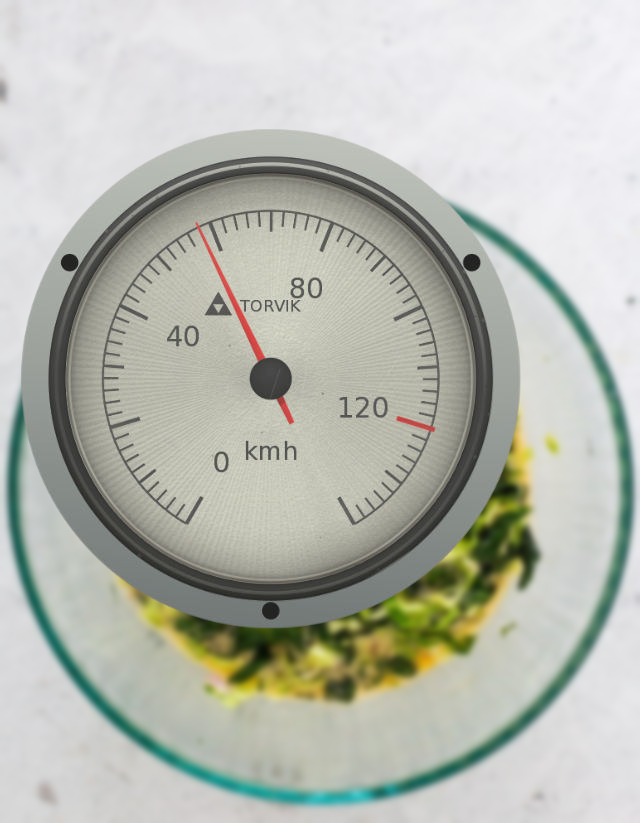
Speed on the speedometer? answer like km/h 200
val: km/h 58
